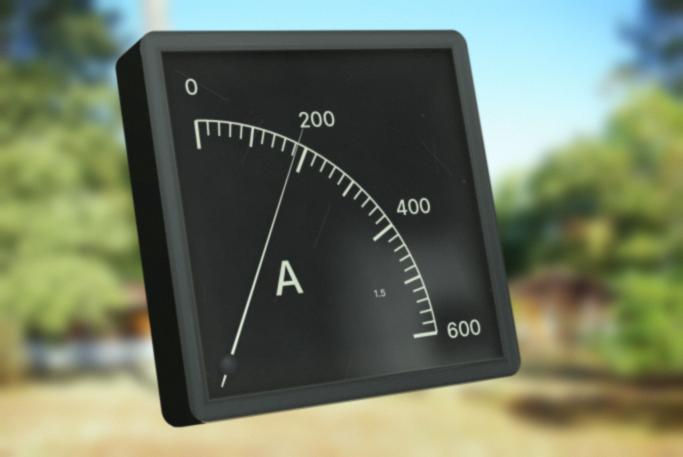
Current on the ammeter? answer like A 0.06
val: A 180
